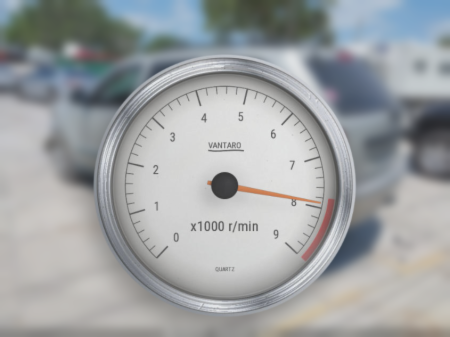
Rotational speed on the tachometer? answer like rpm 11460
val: rpm 7900
